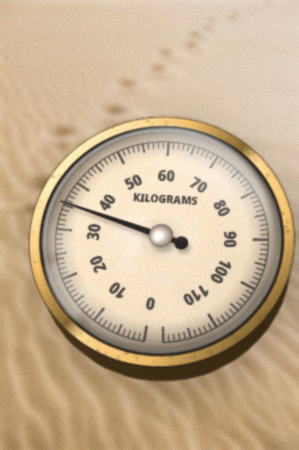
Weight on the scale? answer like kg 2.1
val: kg 35
